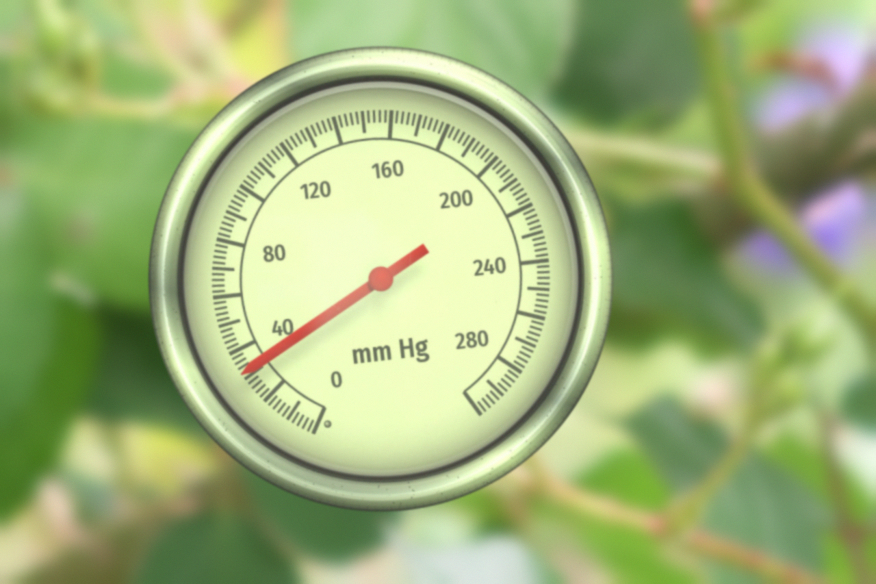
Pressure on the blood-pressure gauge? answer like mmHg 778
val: mmHg 32
